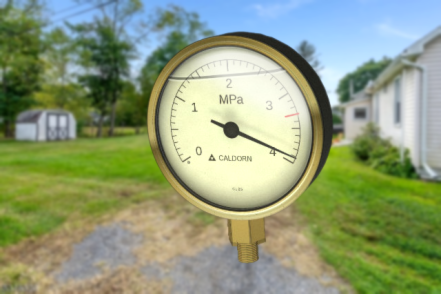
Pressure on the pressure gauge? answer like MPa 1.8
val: MPa 3.9
